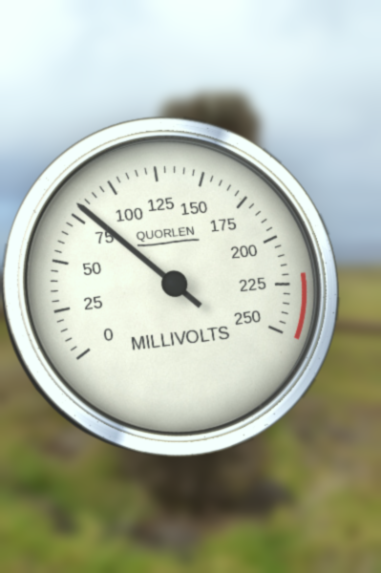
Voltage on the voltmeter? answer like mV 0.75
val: mV 80
